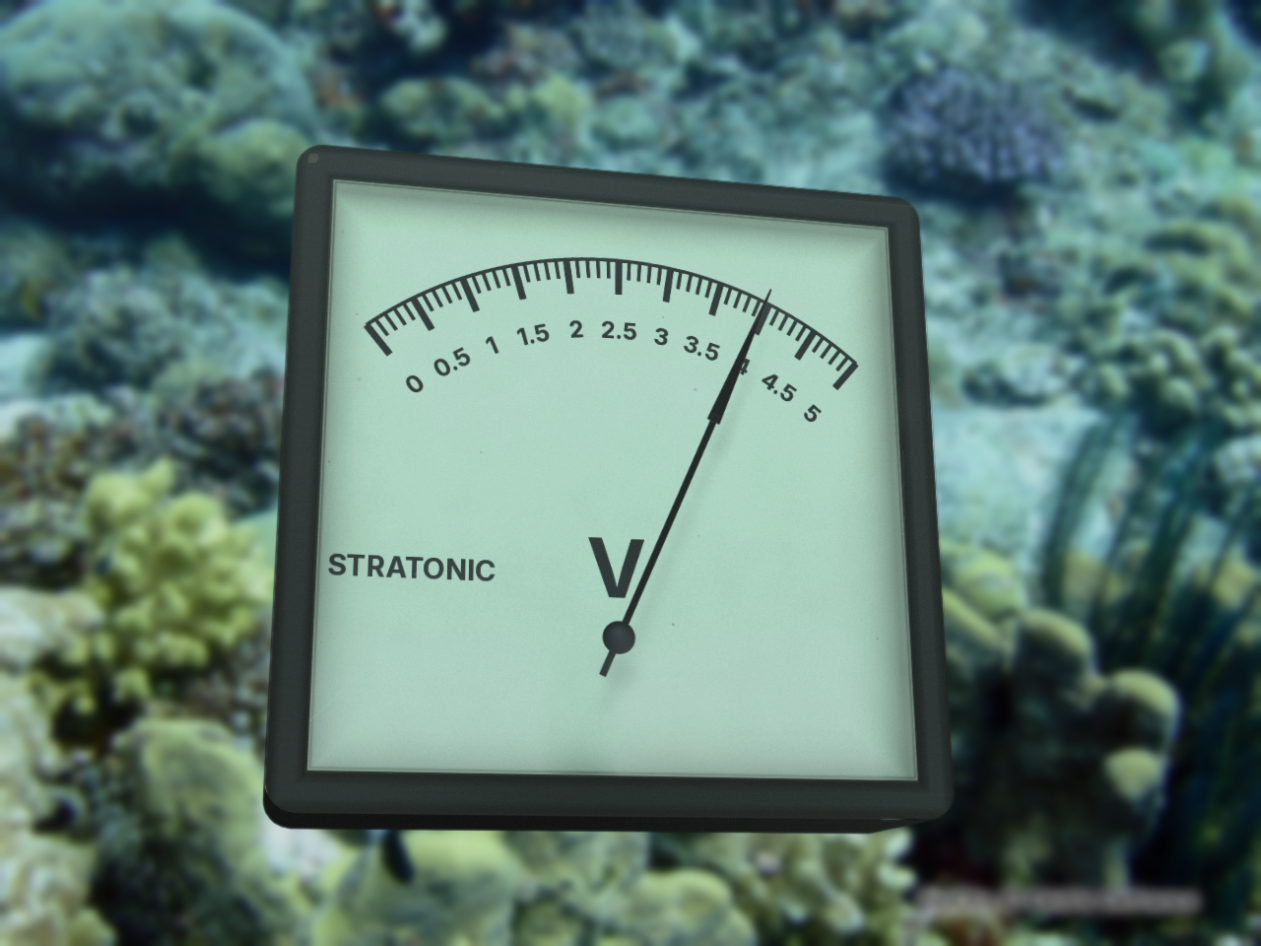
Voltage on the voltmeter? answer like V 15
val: V 3.95
